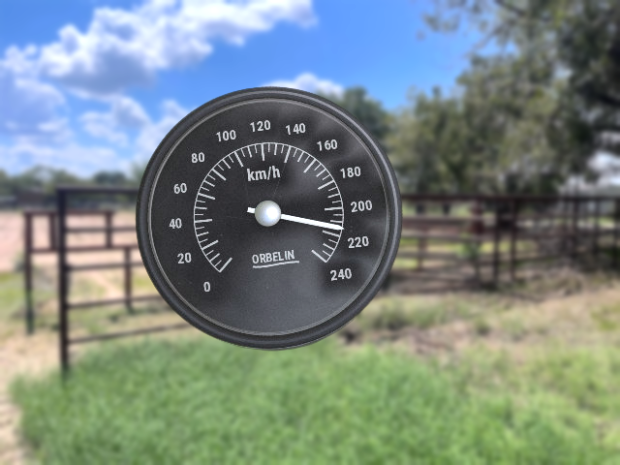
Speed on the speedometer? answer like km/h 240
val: km/h 215
